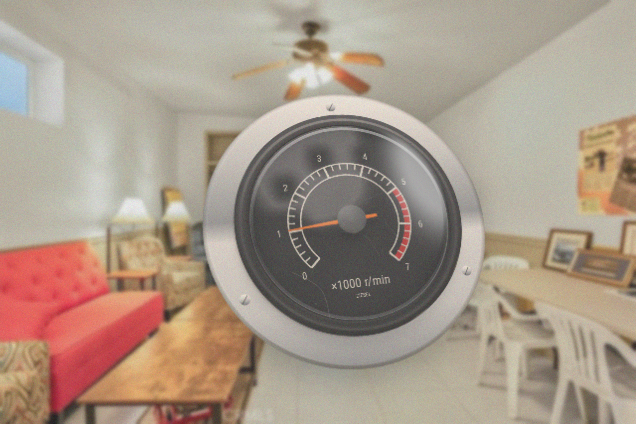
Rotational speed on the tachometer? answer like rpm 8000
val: rpm 1000
